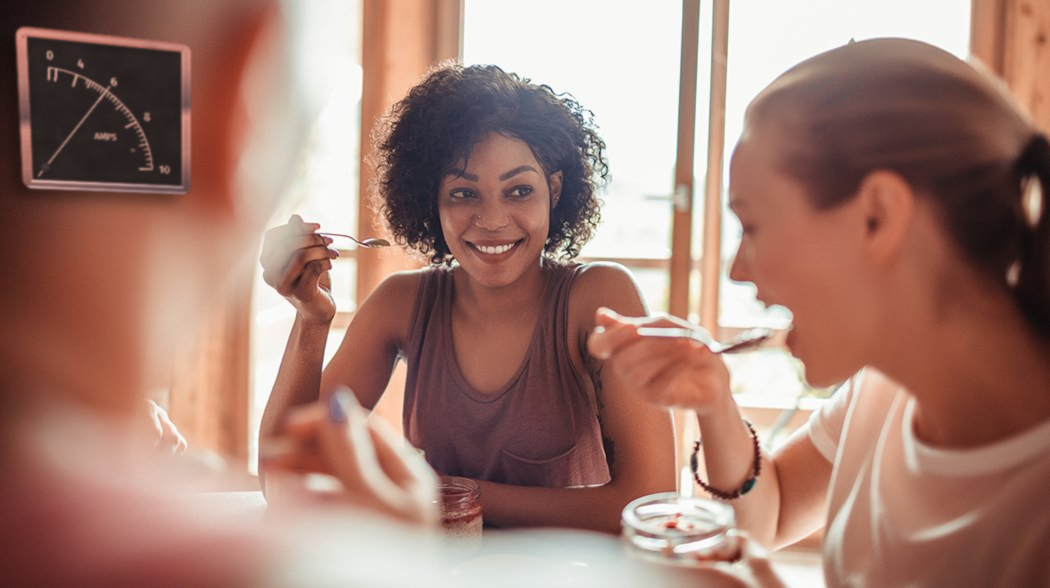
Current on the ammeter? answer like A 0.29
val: A 6
